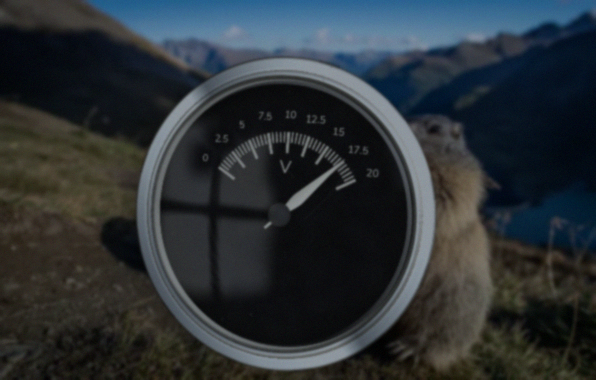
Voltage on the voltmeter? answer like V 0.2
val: V 17.5
